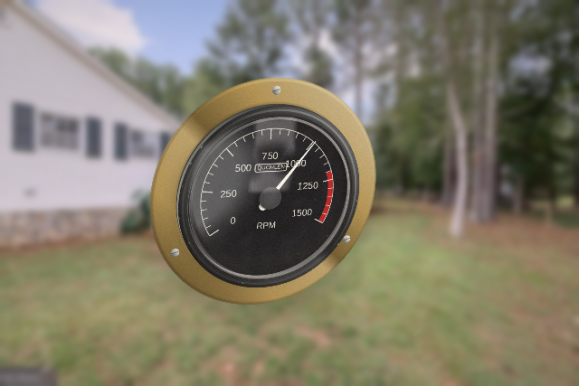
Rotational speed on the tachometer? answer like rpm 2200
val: rpm 1000
